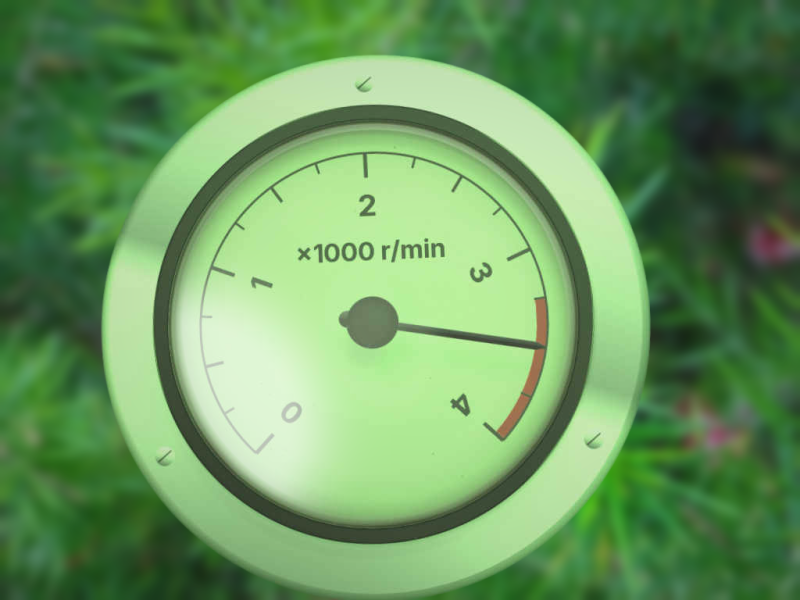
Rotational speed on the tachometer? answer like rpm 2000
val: rpm 3500
